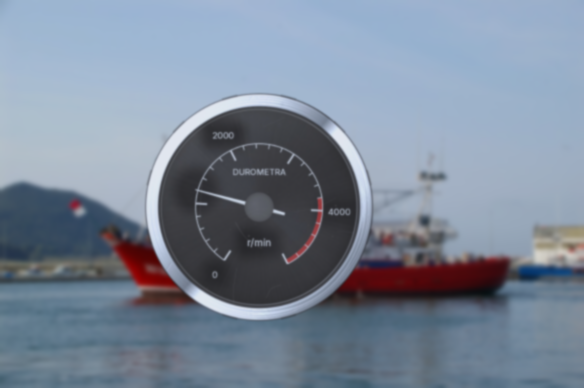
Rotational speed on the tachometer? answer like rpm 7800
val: rpm 1200
